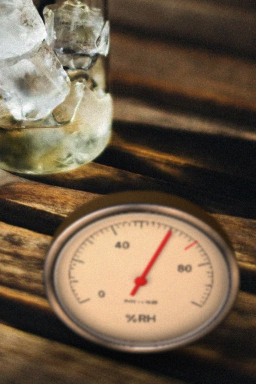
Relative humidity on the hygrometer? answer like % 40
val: % 60
